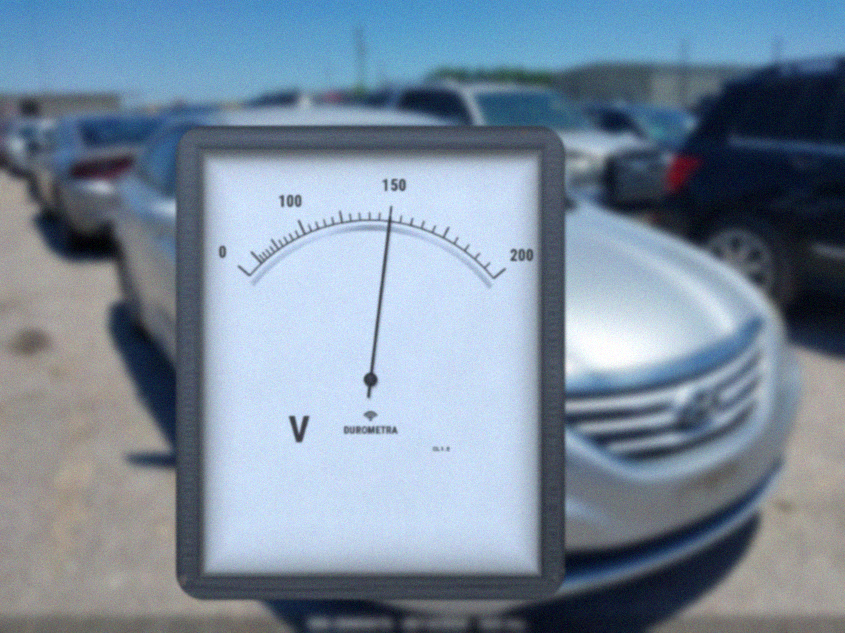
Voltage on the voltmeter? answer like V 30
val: V 150
